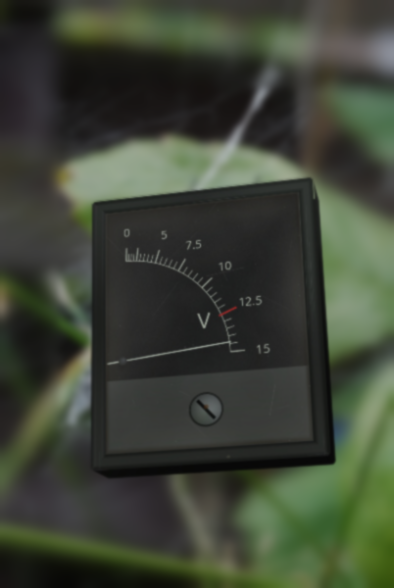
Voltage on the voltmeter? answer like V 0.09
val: V 14.5
